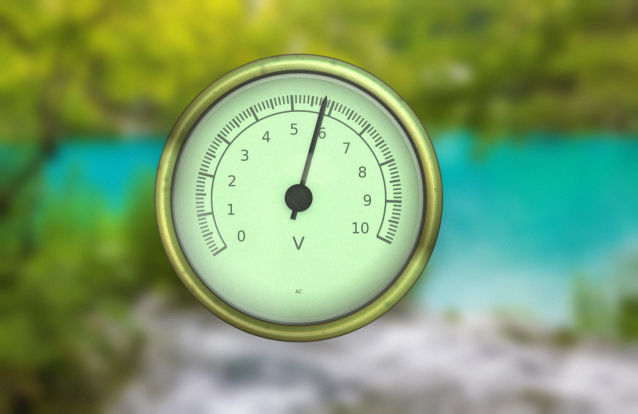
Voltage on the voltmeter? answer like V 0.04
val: V 5.8
